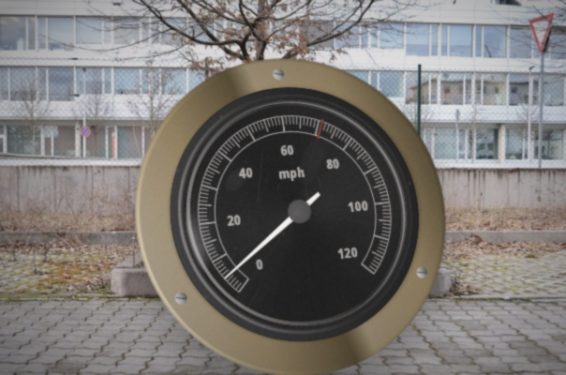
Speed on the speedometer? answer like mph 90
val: mph 5
